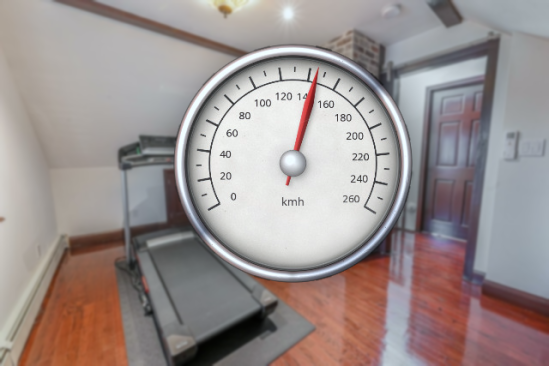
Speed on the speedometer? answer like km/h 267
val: km/h 145
